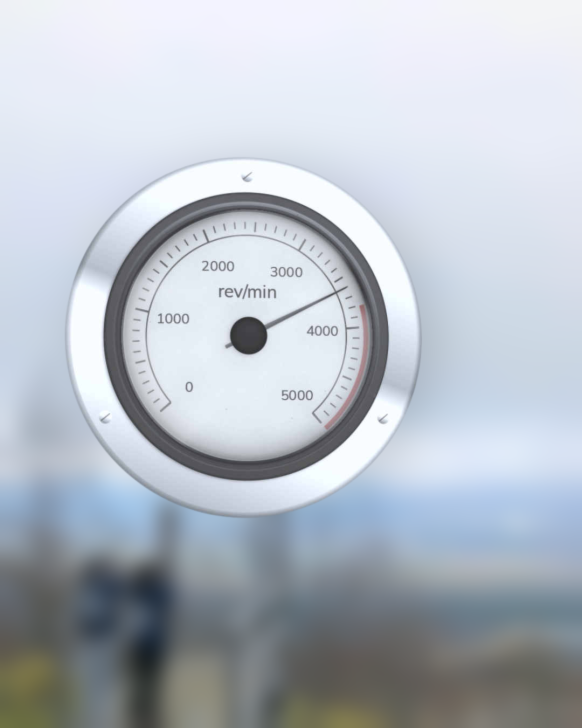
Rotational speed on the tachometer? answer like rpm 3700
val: rpm 3600
